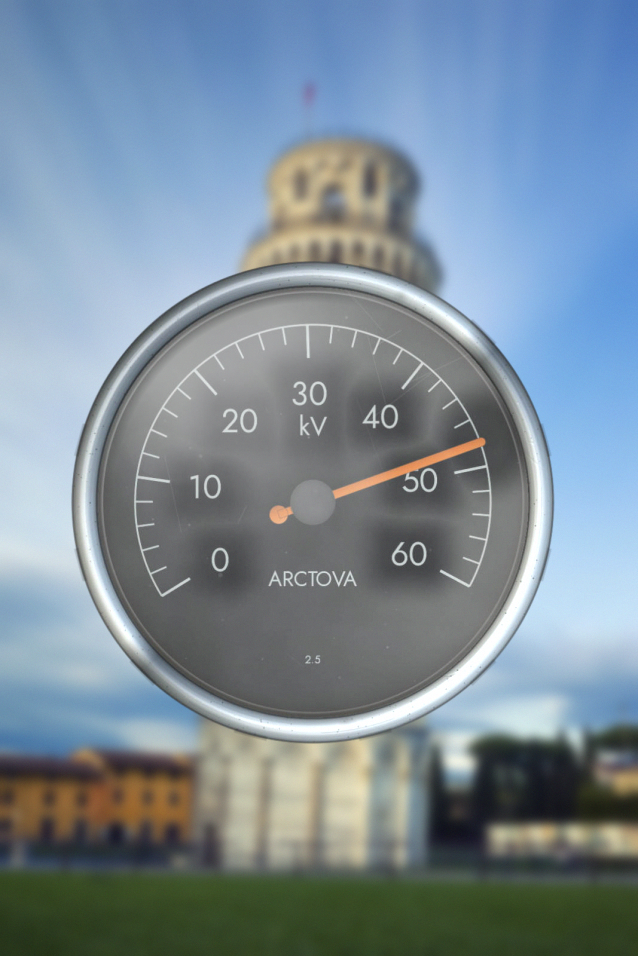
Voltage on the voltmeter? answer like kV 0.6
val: kV 48
